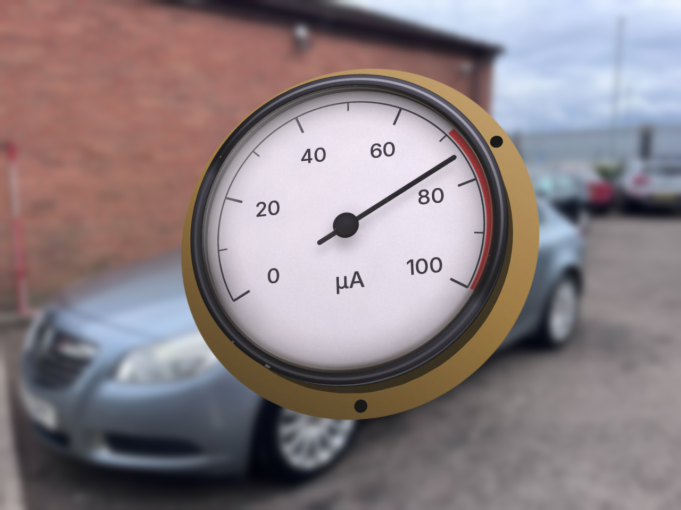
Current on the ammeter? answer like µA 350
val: µA 75
